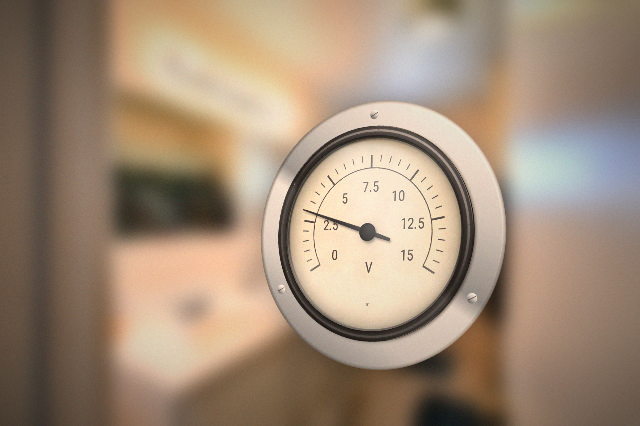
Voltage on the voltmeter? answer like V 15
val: V 3
